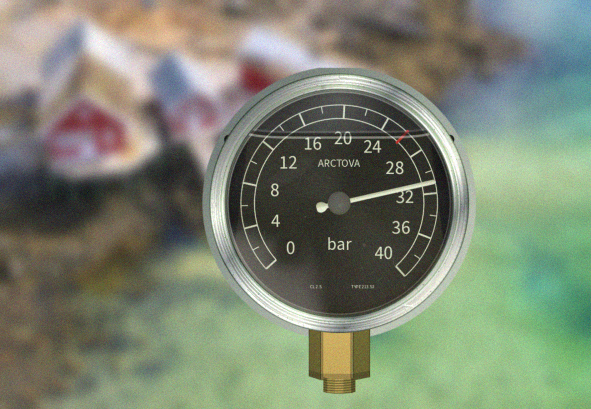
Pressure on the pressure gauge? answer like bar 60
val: bar 31
